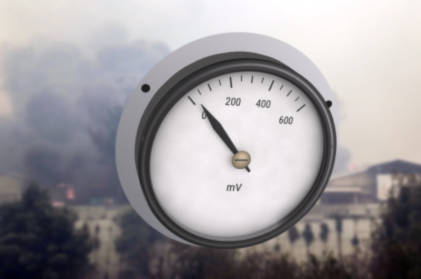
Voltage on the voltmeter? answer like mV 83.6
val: mV 25
